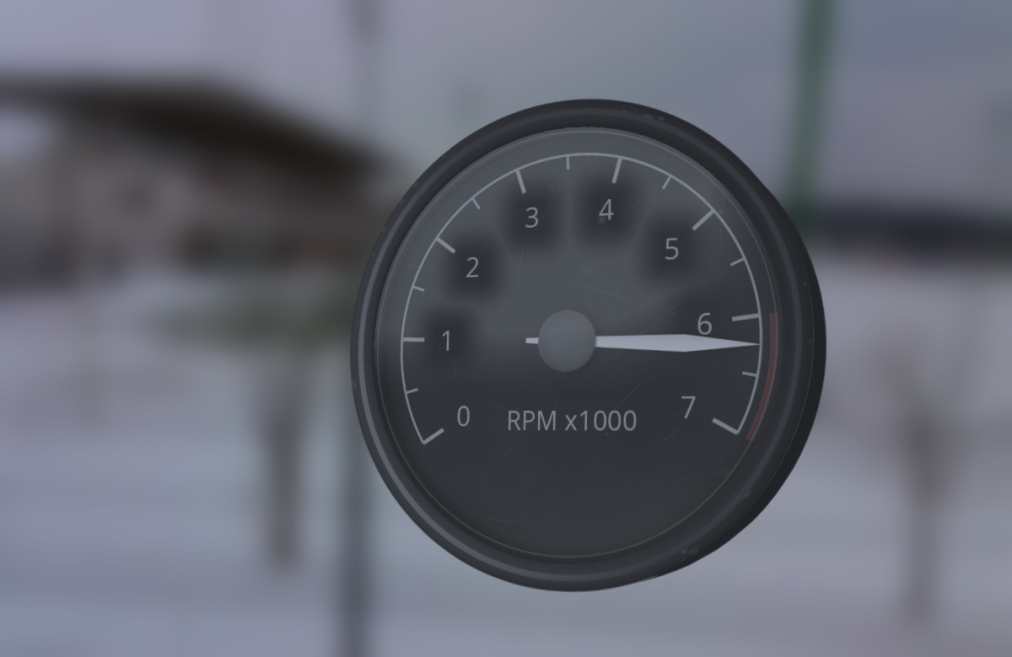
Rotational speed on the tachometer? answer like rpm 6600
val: rpm 6250
